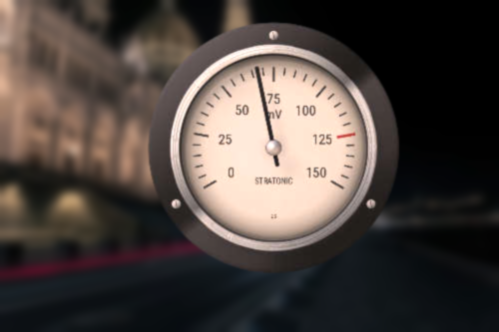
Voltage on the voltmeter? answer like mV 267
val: mV 67.5
